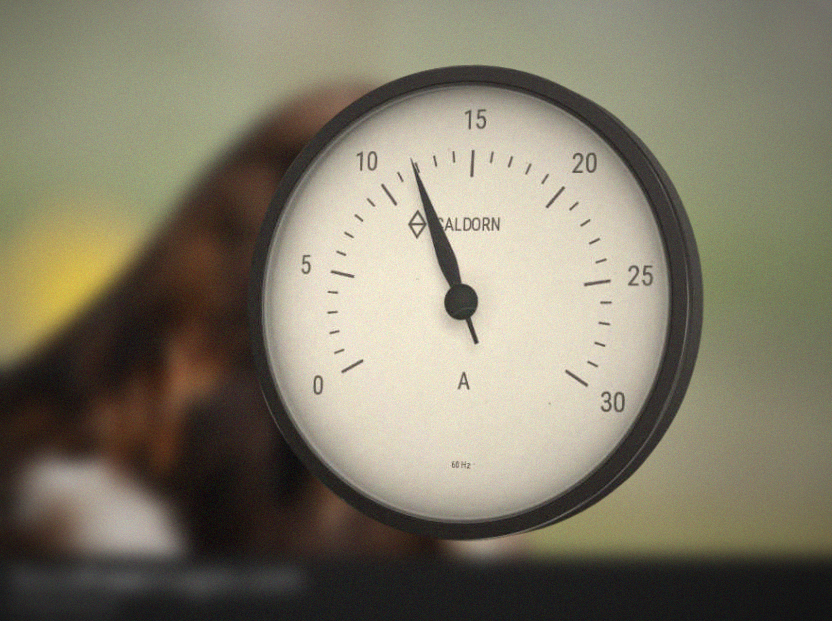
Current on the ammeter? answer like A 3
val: A 12
